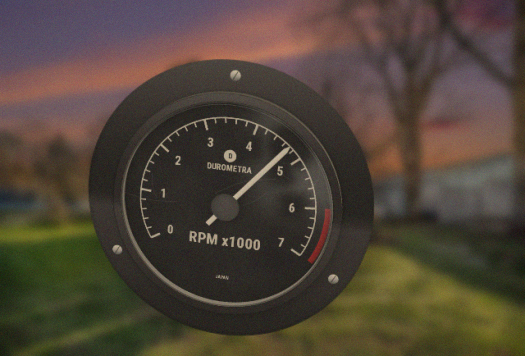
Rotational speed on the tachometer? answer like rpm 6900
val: rpm 4700
